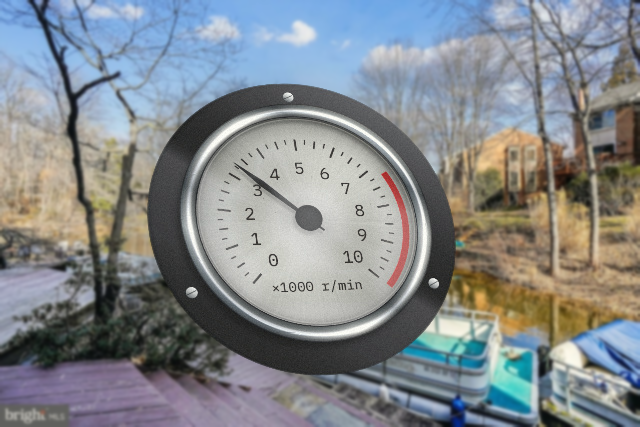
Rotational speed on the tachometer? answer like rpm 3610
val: rpm 3250
